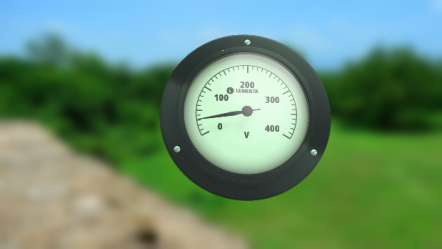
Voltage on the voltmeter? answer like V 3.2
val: V 30
